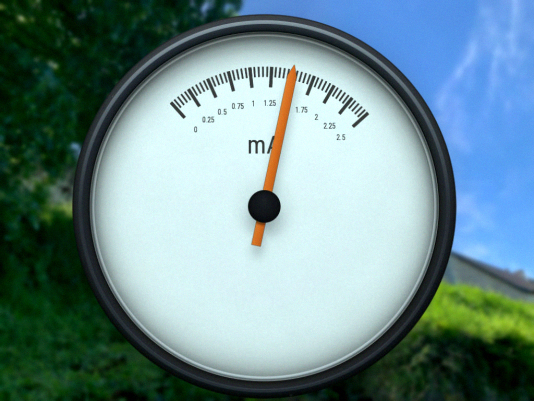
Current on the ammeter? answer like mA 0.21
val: mA 1.5
